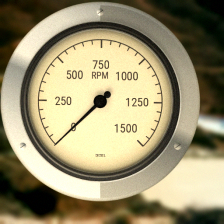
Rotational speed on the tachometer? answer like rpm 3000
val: rpm 0
